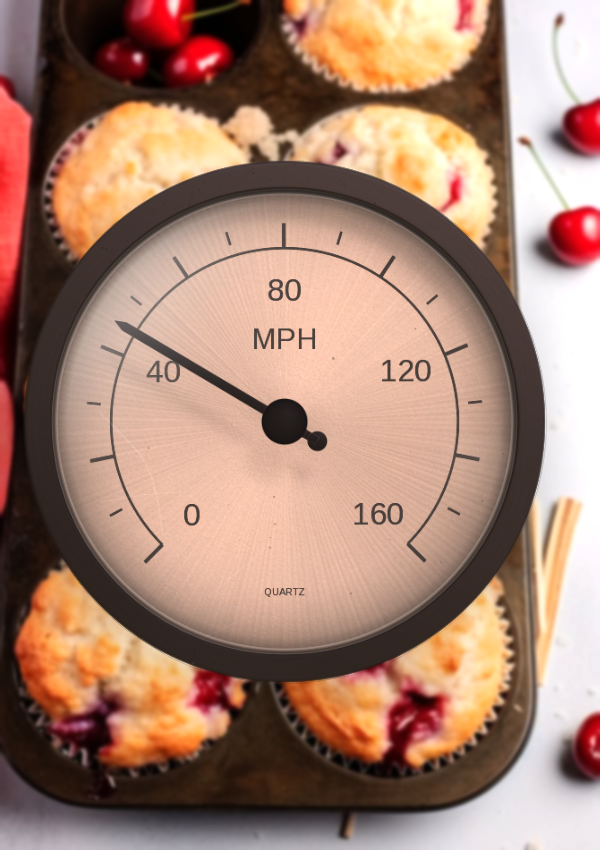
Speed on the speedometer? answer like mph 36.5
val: mph 45
